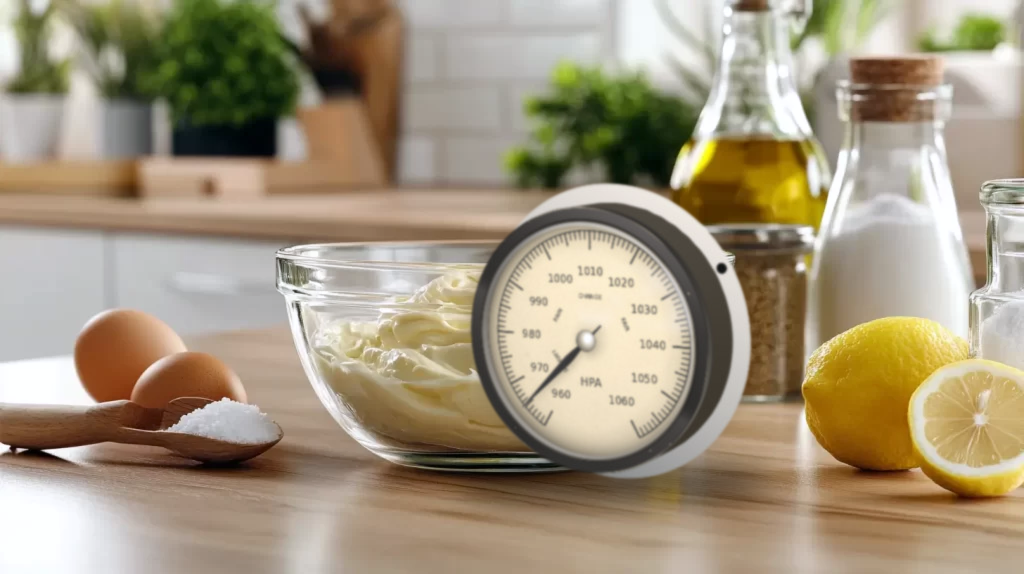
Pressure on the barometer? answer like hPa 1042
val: hPa 965
